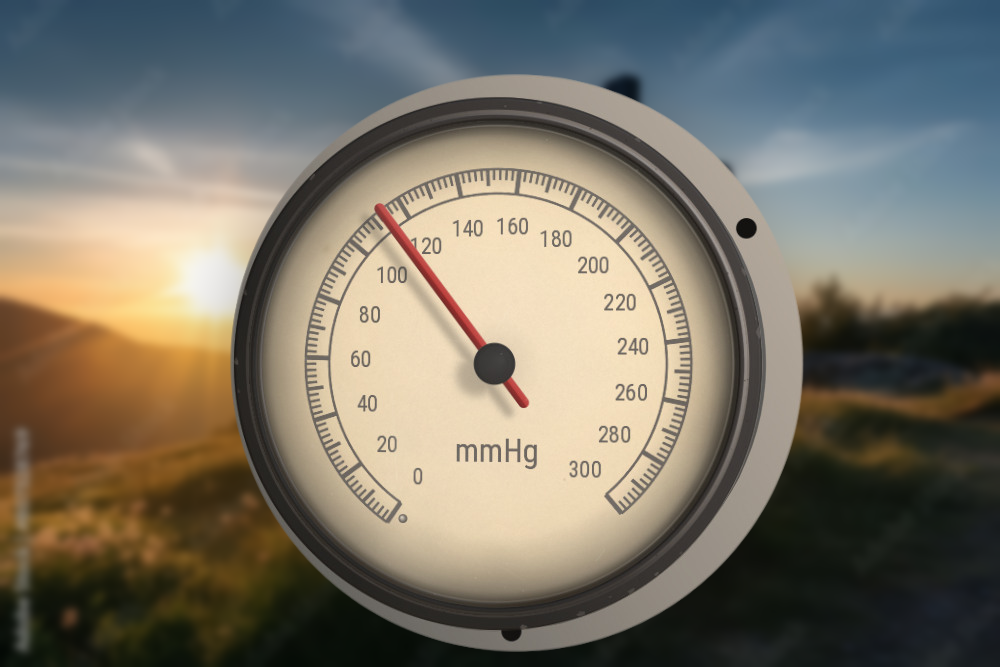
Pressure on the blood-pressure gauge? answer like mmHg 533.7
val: mmHg 114
